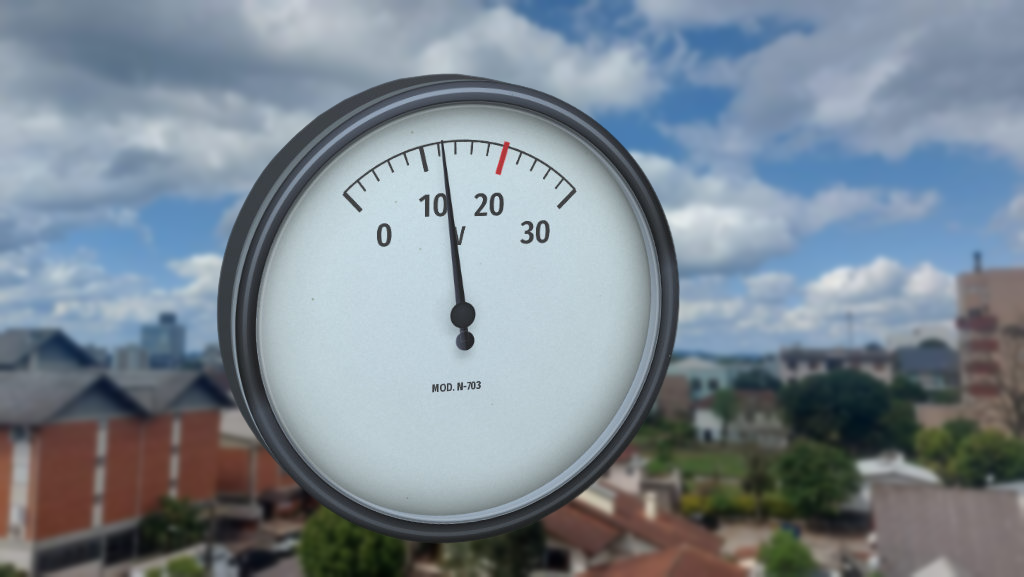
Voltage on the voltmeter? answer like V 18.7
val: V 12
